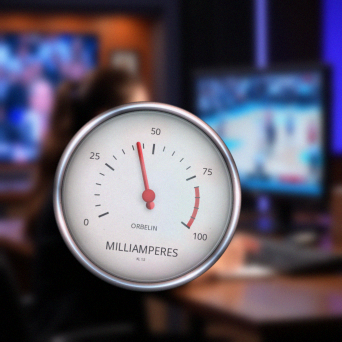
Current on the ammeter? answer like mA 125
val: mA 42.5
